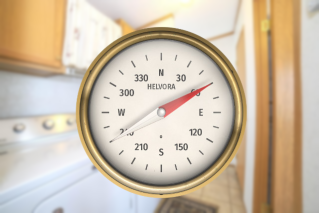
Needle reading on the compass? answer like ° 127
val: ° 60
